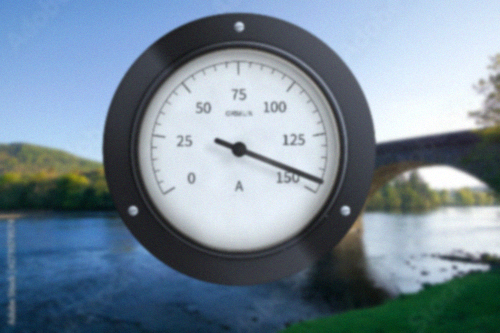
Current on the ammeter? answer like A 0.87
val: A 145
